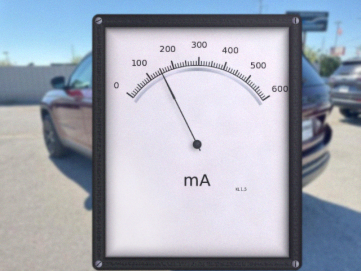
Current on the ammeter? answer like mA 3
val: mA 150
